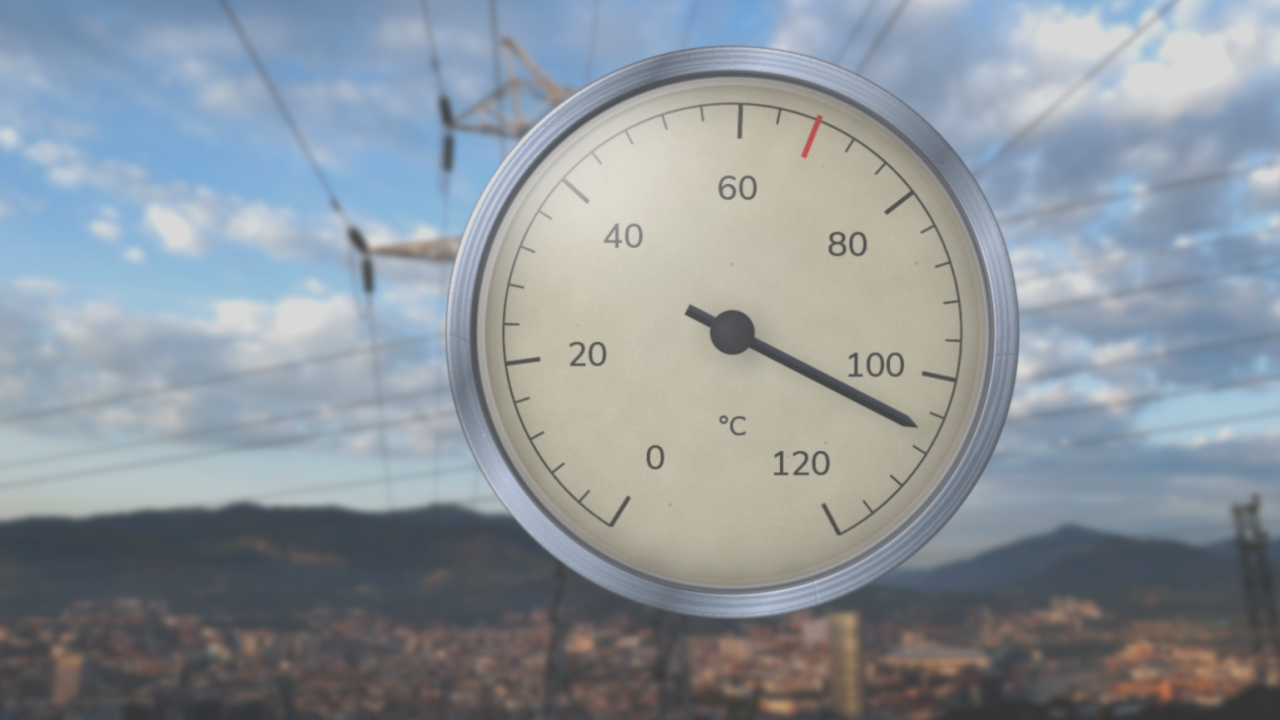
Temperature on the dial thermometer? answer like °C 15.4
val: °C 106
